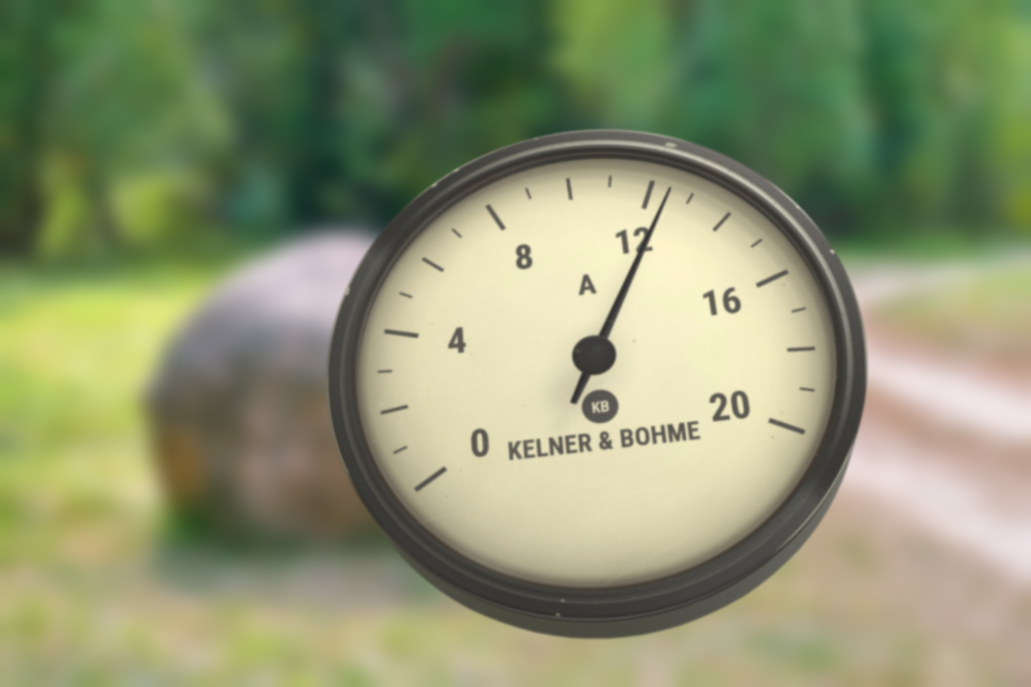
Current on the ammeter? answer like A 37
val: A 12.5
